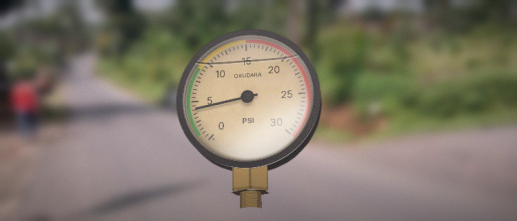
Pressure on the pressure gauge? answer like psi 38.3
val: psi 4
